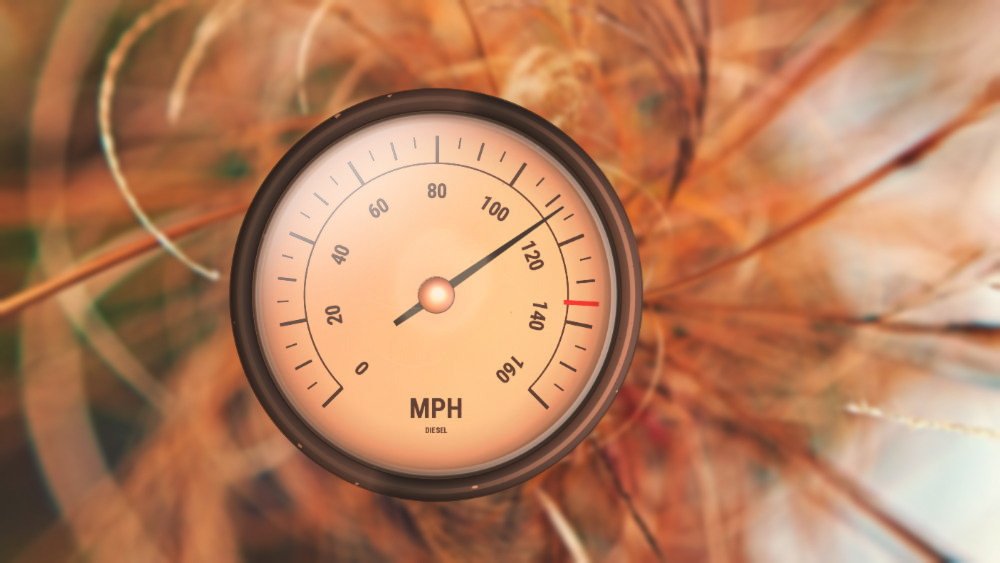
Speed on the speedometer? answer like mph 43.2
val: mph 112.5
